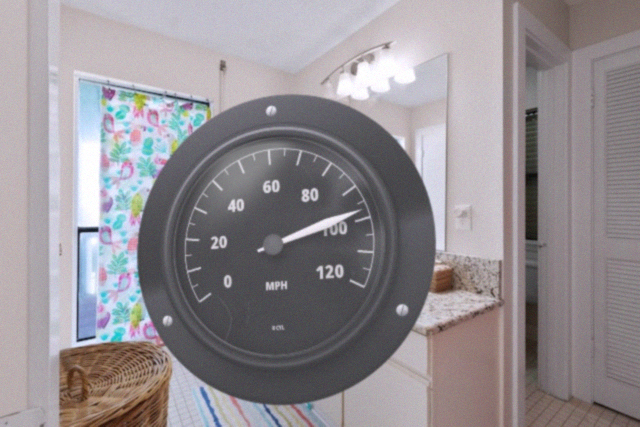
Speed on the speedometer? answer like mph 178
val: mph 97.5
